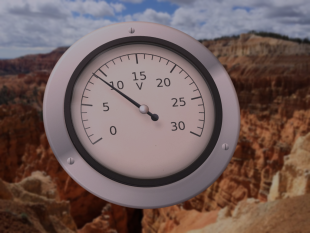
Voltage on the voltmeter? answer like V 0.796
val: V 9
